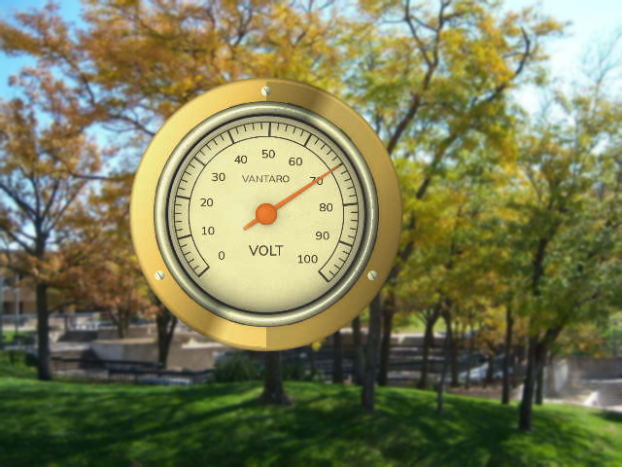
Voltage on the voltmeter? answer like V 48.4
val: V 70
